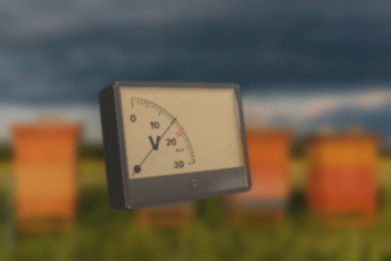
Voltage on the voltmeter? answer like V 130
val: V 15
